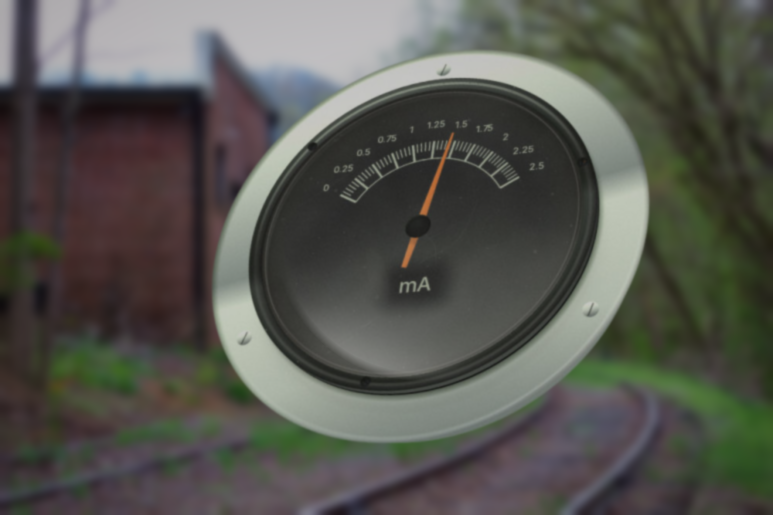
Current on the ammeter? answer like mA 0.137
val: mA 1.5
